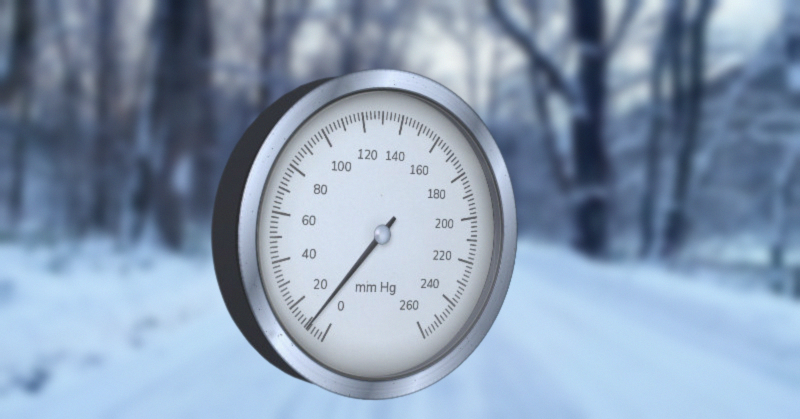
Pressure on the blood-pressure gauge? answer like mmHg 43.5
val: mmHg 10
